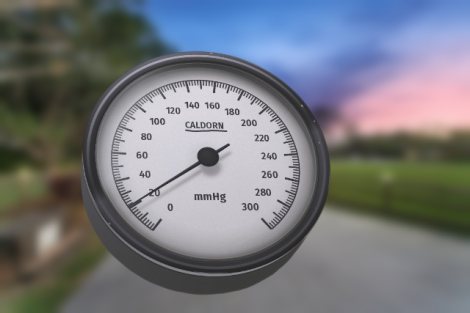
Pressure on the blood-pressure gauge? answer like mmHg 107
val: mmHg 20
